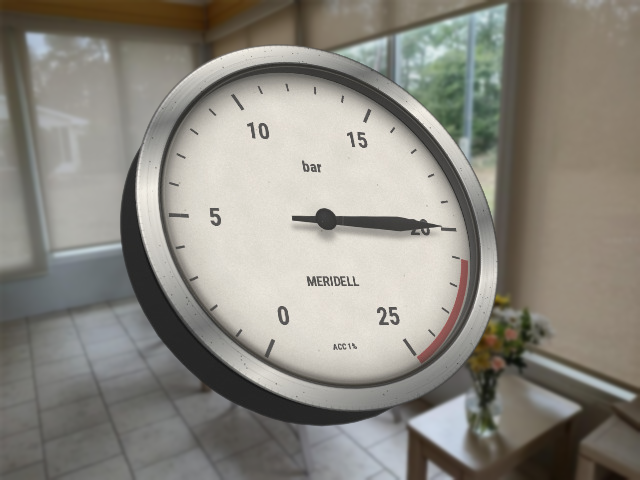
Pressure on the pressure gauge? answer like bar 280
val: bar 20
